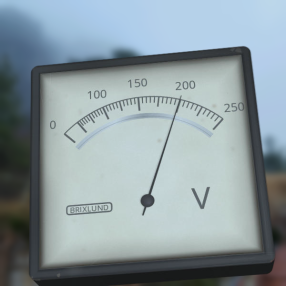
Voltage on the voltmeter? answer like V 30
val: V 200
